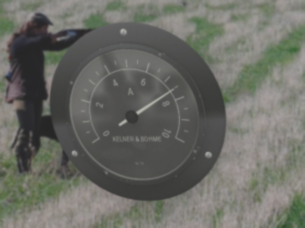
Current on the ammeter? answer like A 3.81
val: A 7.5
